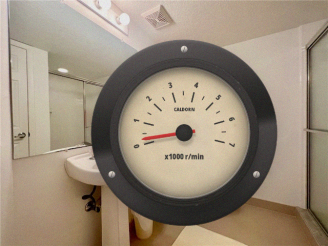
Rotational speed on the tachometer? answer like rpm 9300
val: rpm 250
